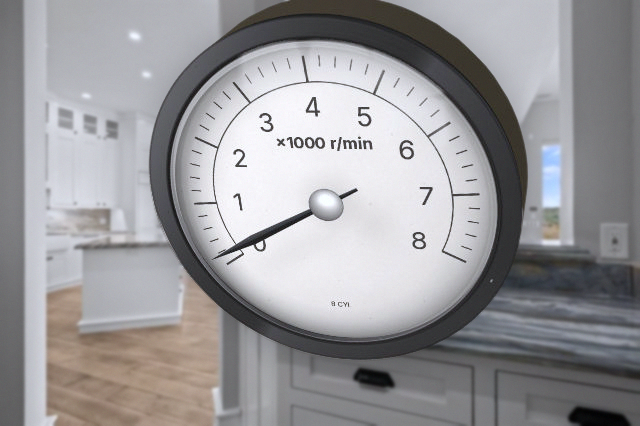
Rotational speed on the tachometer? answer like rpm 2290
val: rpm 200
